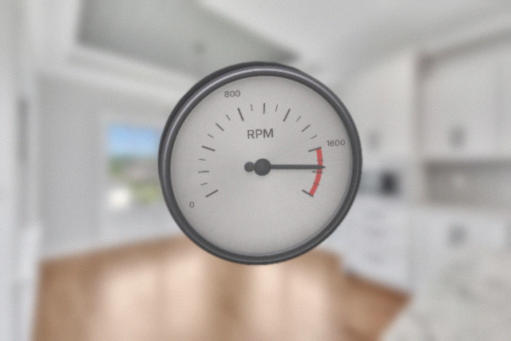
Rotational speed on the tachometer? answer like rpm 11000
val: rpm 1750
